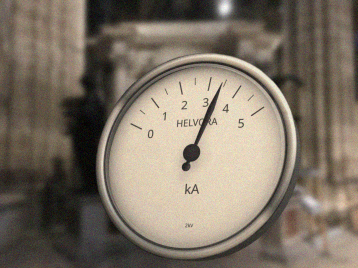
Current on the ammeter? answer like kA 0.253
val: kA 3.5
